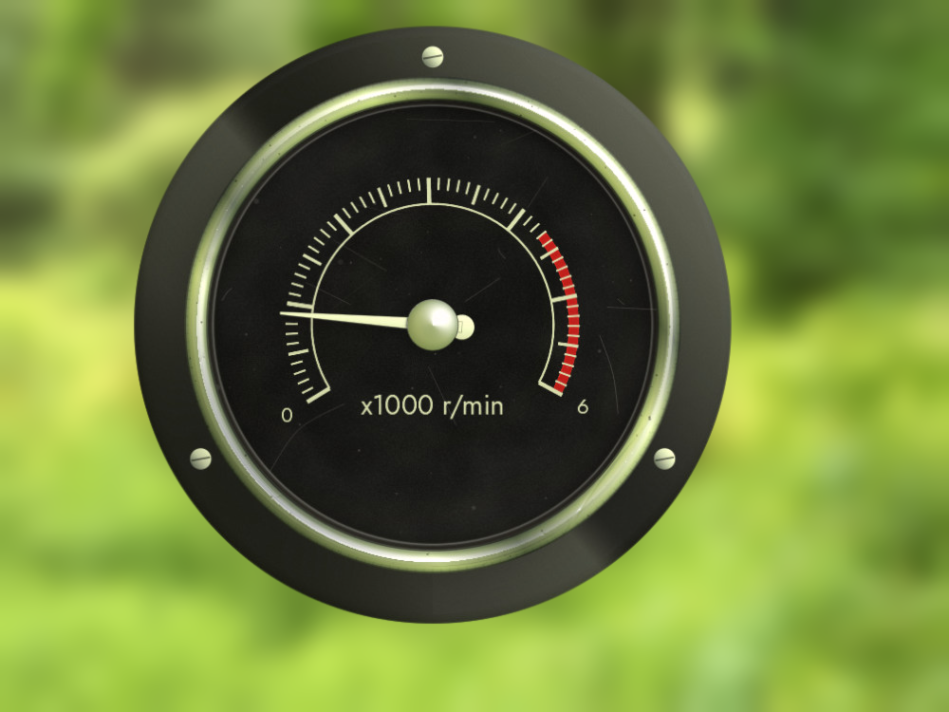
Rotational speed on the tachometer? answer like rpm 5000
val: rpm 900
